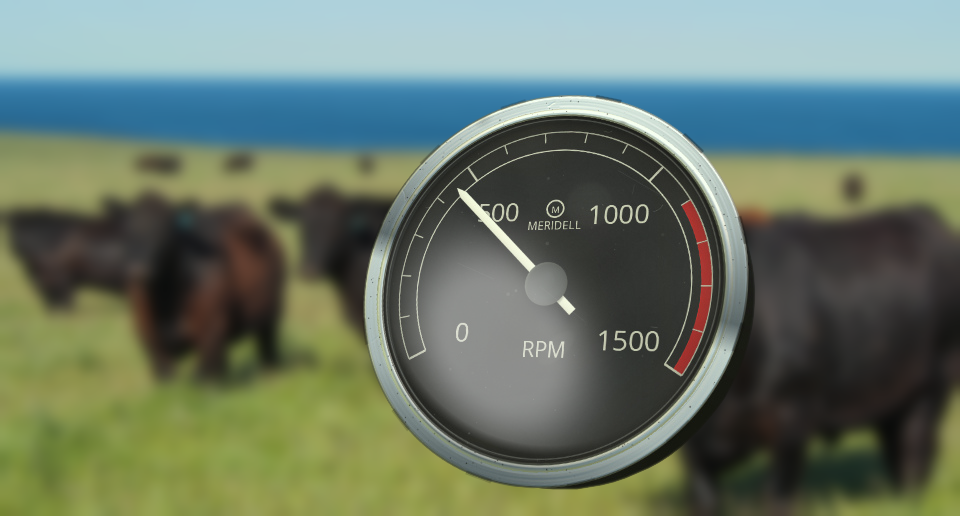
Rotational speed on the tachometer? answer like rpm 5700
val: rpm 450
